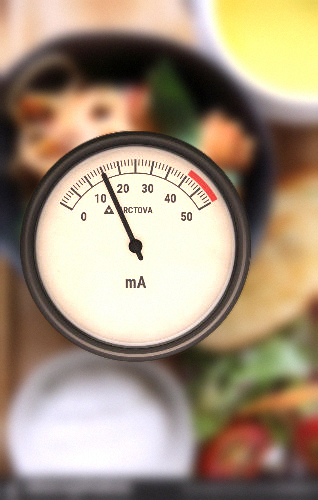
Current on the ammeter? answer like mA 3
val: mA 15
